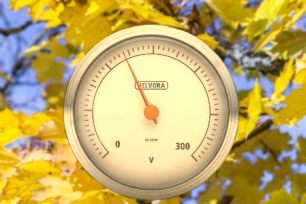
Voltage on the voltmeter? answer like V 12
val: V 120
